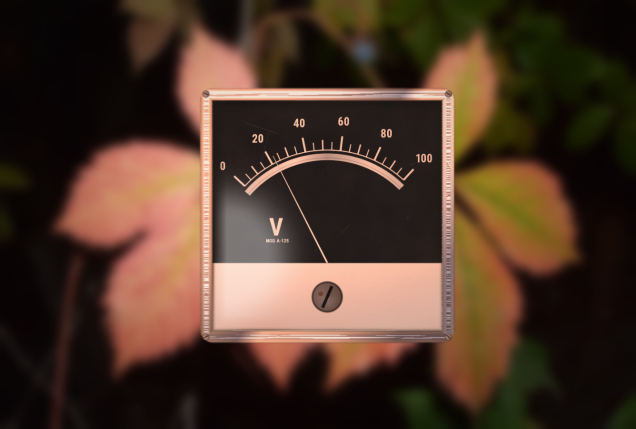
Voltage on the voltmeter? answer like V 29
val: V 22.5
